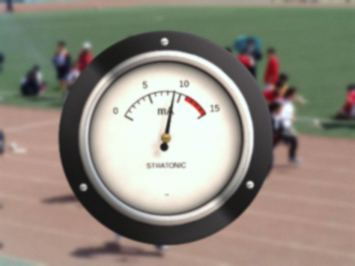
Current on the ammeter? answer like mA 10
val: mA 9
